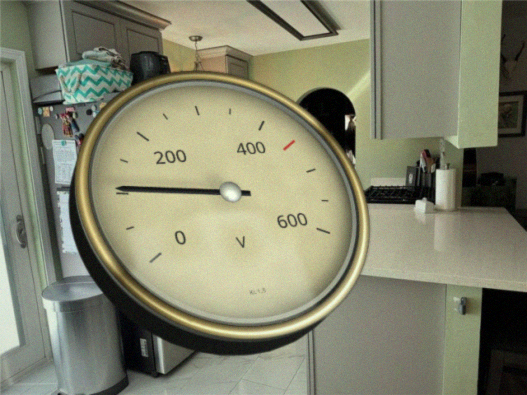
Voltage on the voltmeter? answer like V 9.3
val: V 100
